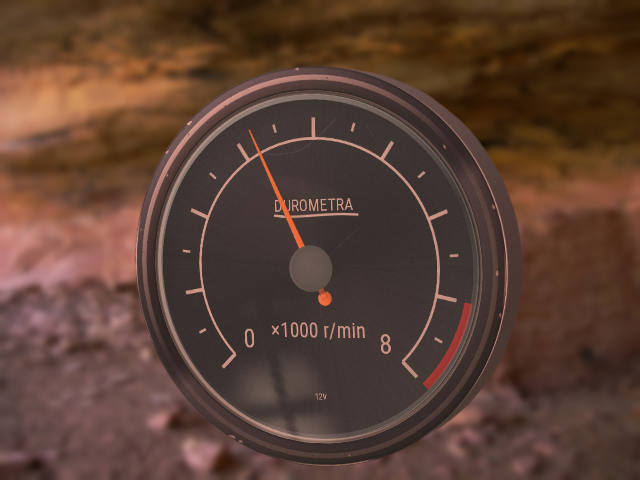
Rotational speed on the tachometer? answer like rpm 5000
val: rpm 3250
